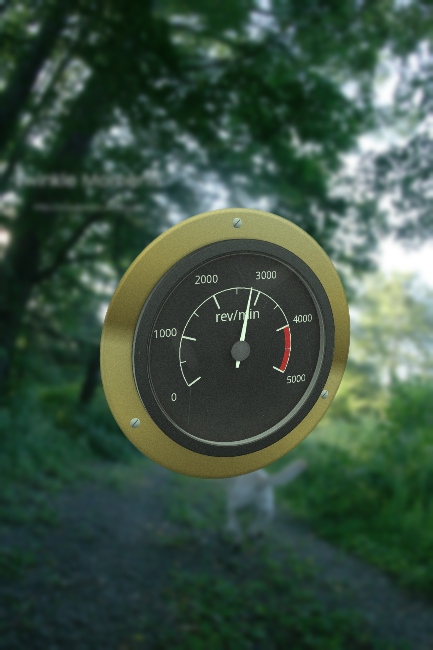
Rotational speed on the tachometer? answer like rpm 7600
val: rpm 2750
